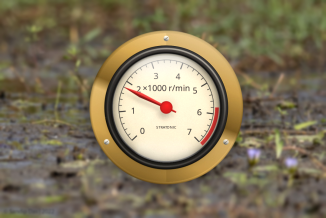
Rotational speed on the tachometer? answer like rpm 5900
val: rpm 1800
